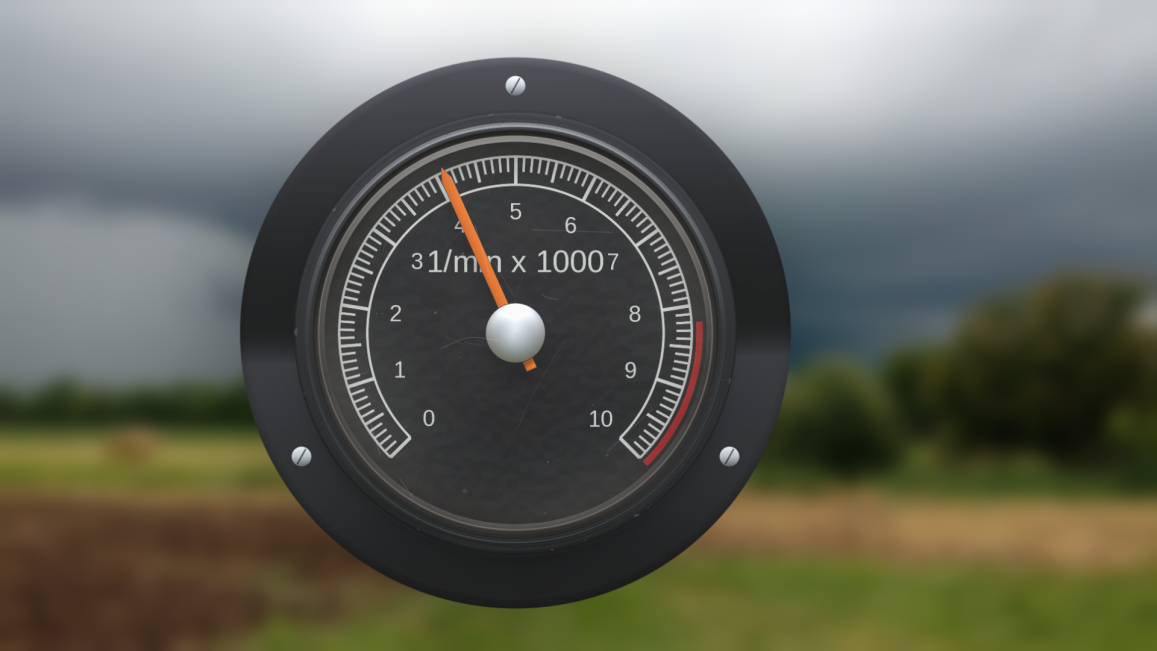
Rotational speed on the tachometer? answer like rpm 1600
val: rpm 4100
